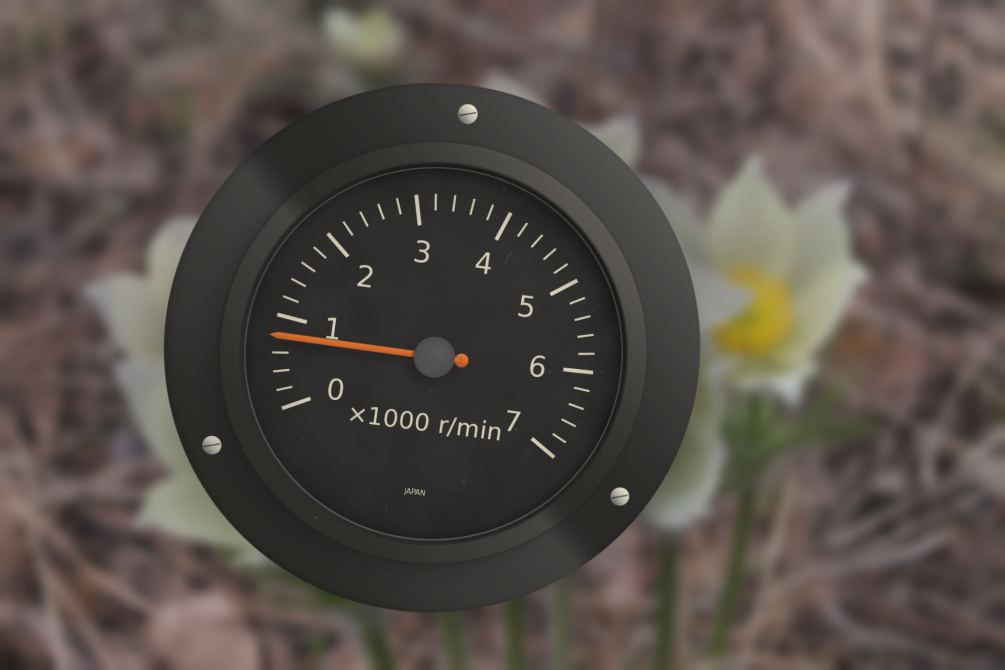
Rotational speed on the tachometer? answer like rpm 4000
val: rpm 800
